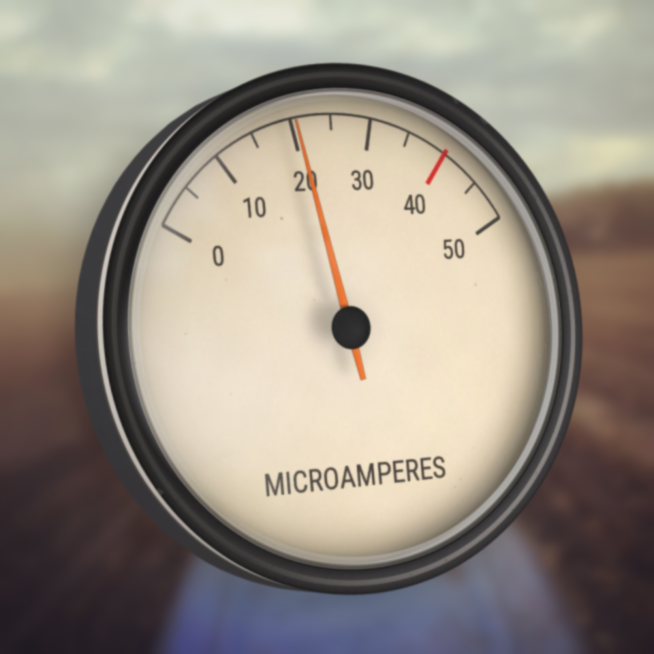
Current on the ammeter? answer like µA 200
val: µA 20
